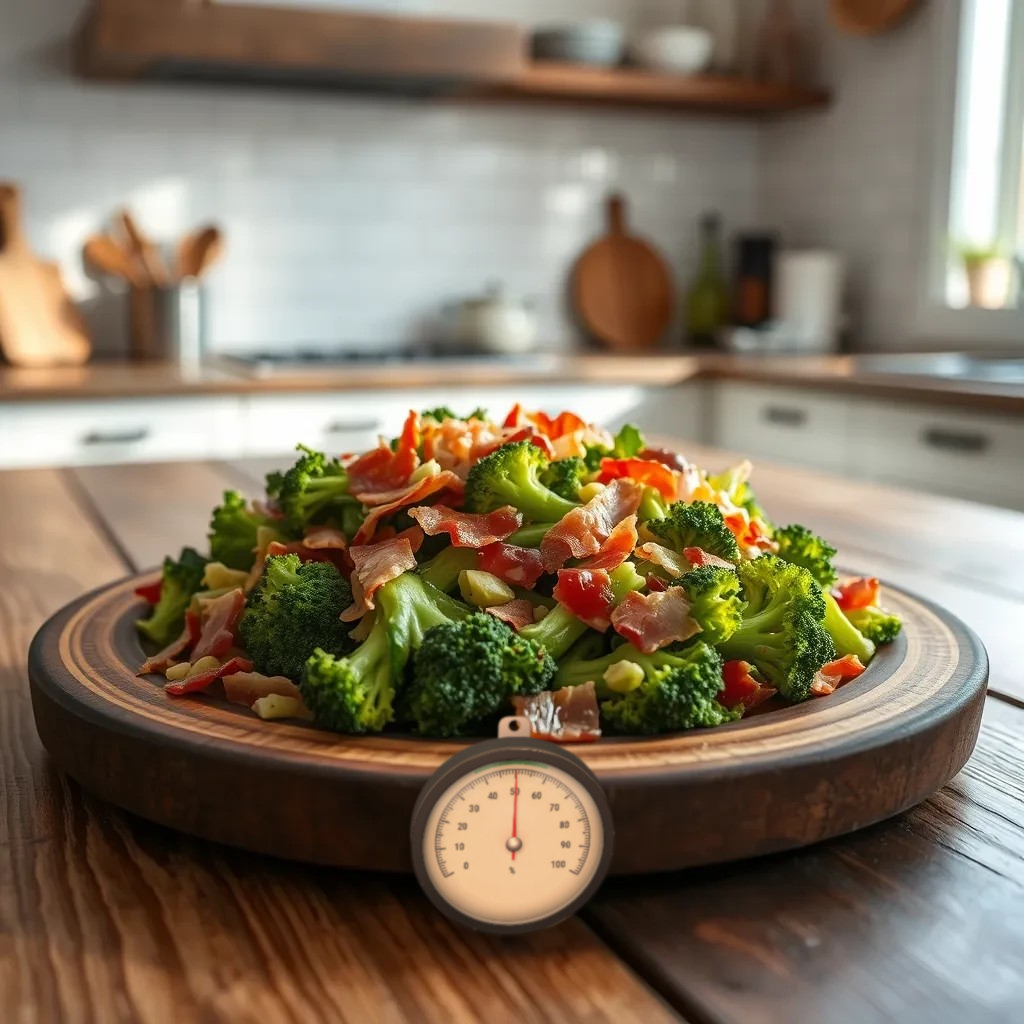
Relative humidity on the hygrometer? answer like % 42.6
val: % 50
